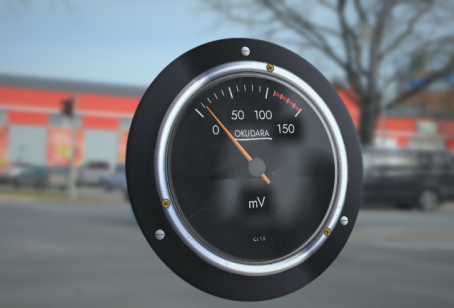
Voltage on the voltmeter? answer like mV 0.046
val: mV 10
